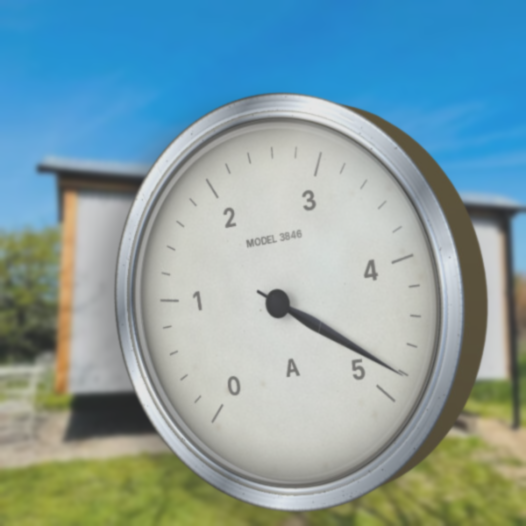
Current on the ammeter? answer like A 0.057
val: A 4.8
